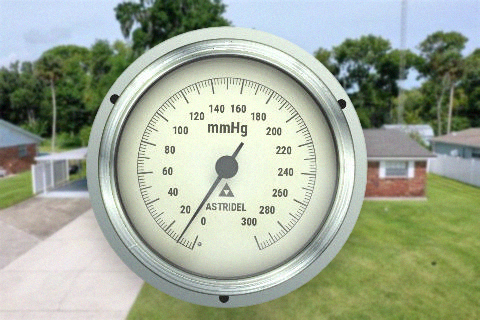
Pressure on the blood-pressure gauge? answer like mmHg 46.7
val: mmHg 10
